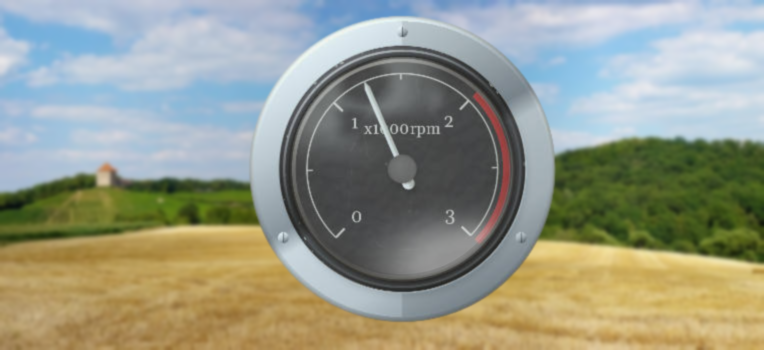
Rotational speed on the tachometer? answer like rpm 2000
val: rpm 1250
